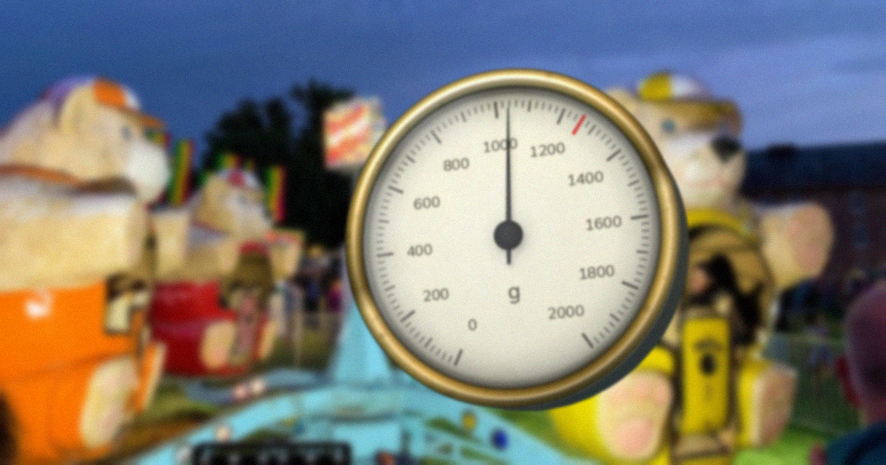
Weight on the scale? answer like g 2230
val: g 1040
